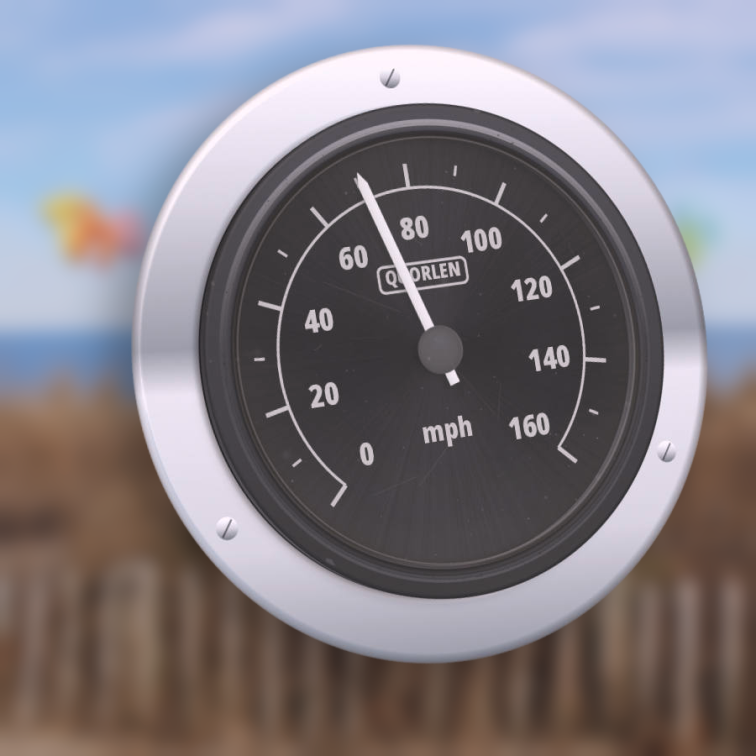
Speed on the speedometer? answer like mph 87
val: mph 70
